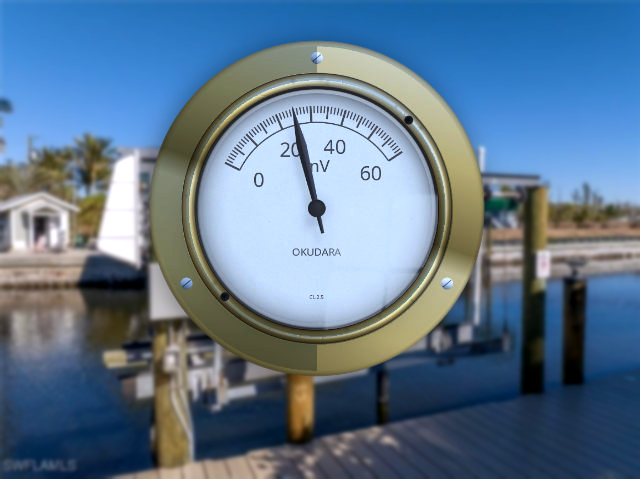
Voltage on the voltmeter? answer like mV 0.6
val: mV 25
